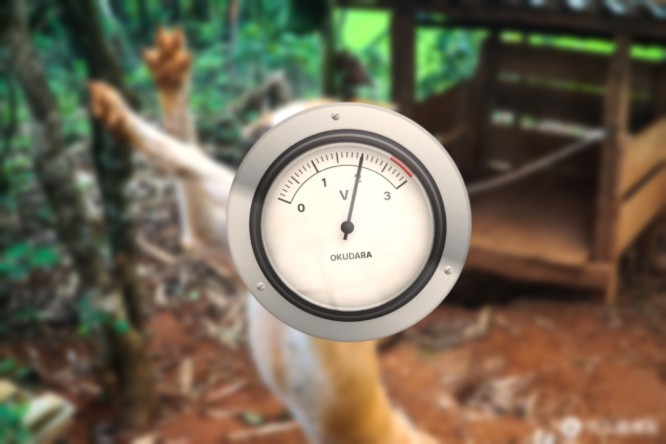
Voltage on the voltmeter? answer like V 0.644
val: V 2
